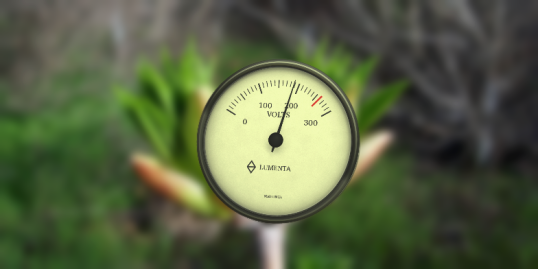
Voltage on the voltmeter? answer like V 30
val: V 190
